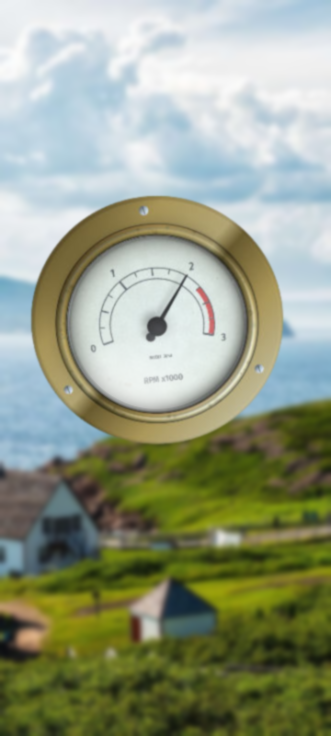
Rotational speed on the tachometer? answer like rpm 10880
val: rpm 2000
